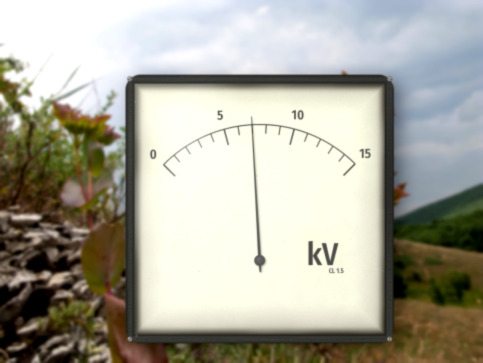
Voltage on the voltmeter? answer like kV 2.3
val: kV 7
